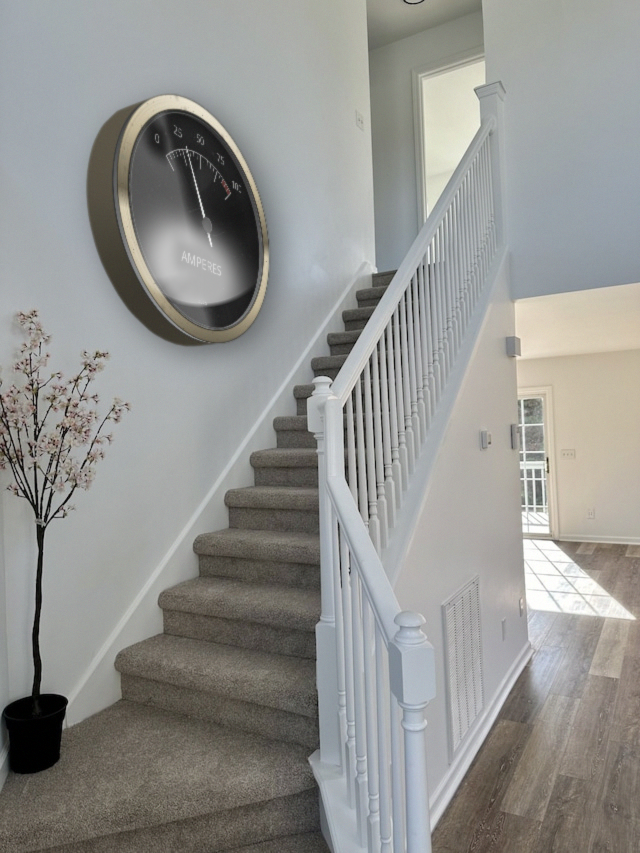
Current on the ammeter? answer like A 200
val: A 25
